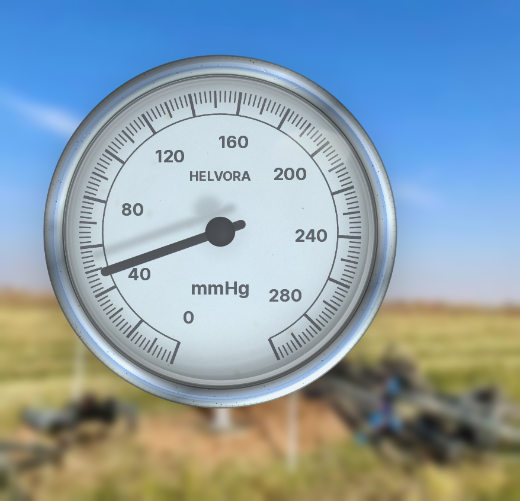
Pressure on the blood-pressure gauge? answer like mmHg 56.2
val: mmHg 48
